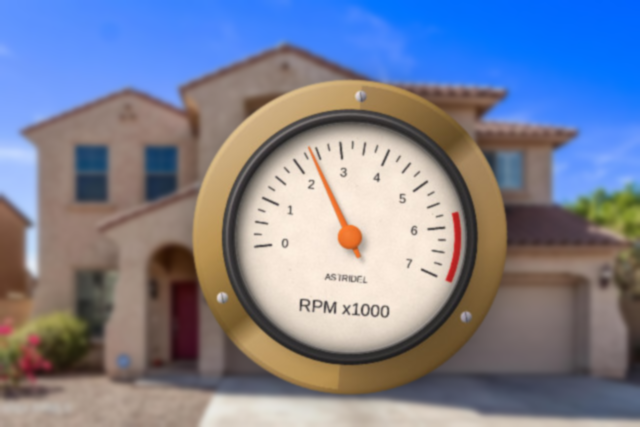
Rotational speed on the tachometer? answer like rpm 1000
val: rpm 2375
